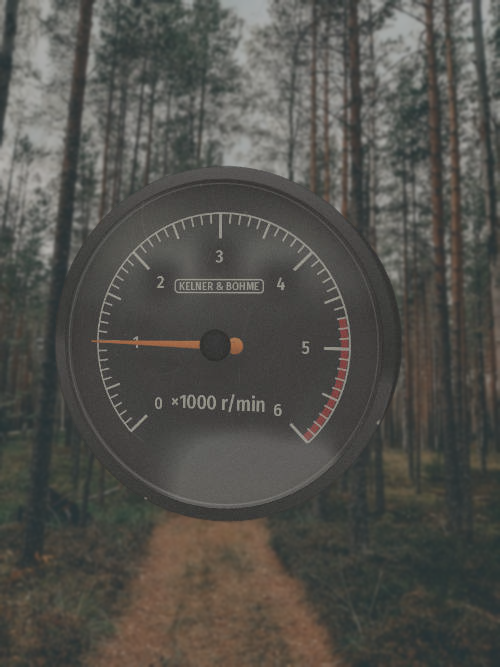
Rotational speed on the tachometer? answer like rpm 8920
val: rpm 1000
